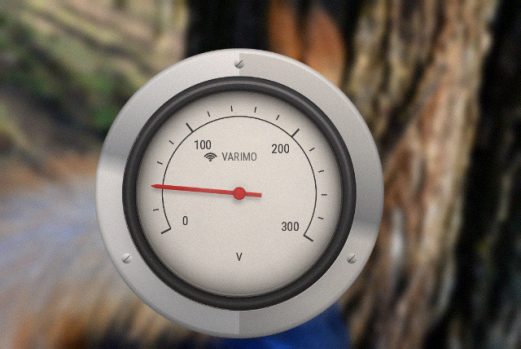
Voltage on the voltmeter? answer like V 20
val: V 40
